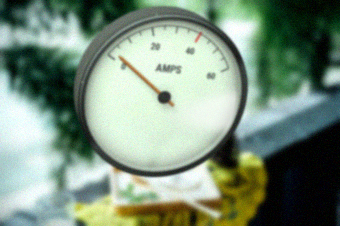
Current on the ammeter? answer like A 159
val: A 2.5
